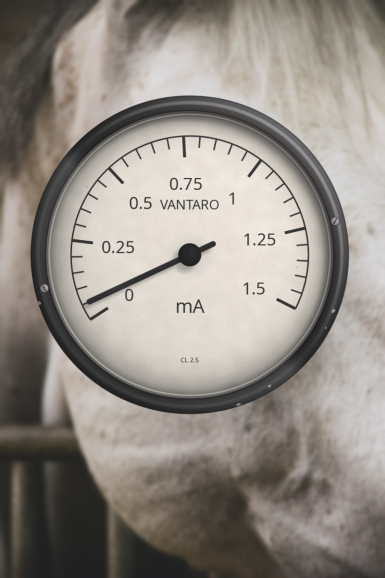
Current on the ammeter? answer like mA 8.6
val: mA 0.05
